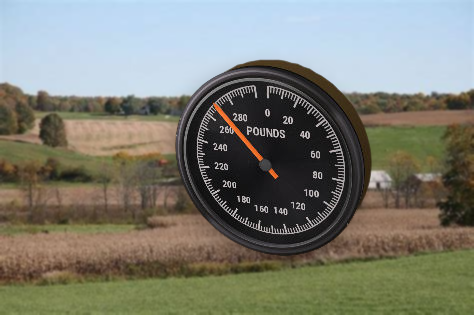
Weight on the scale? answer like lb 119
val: lb 270
